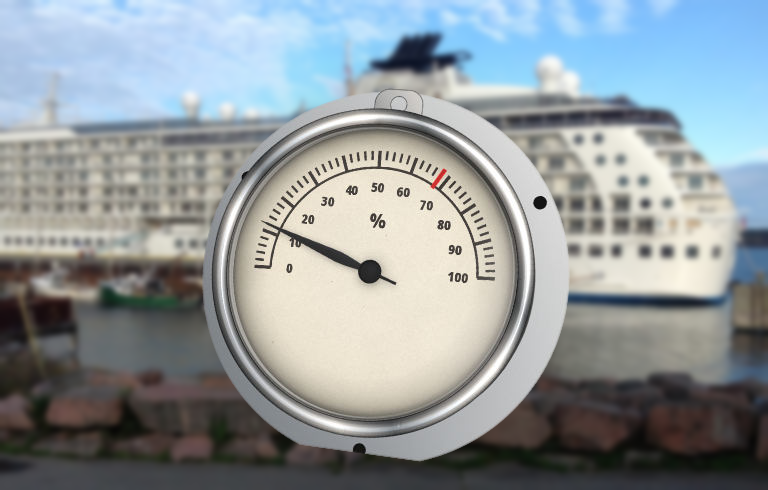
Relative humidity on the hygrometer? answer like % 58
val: % 12
